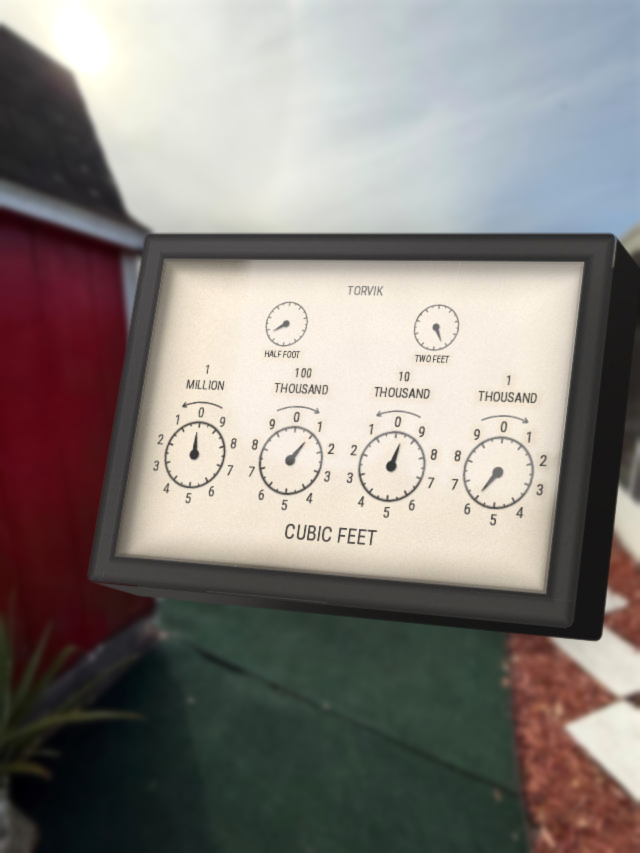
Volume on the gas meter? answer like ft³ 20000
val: ft³ 9600
